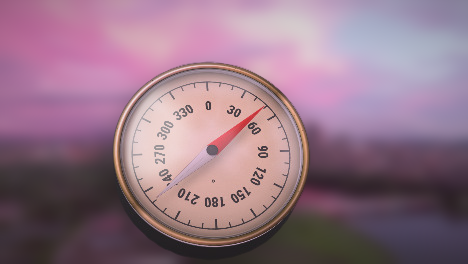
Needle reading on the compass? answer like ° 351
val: ° 50
